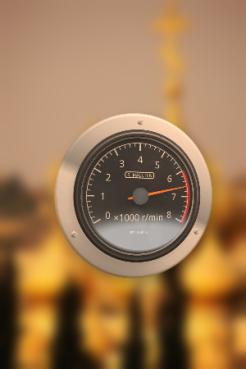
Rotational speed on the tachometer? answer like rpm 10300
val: rpm 6600
